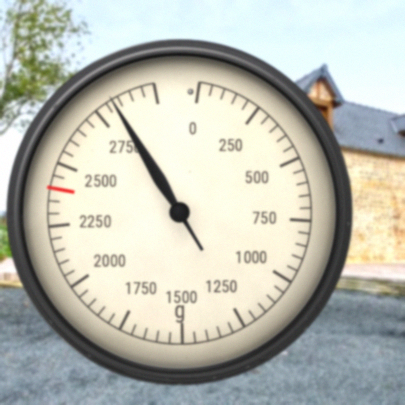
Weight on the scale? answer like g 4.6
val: g 2825
